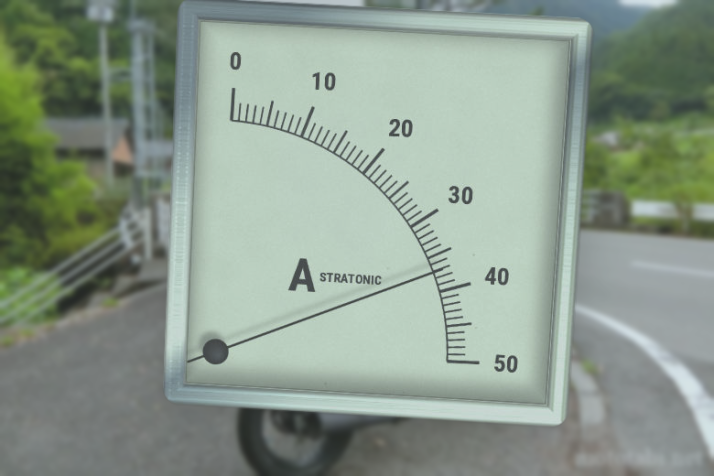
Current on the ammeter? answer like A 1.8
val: A 37
